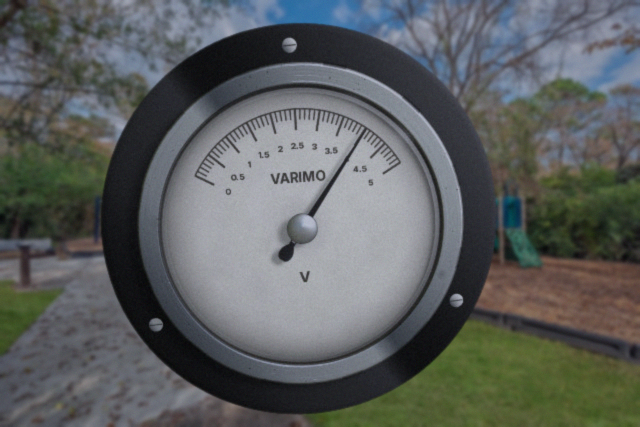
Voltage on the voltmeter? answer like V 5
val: V 4
